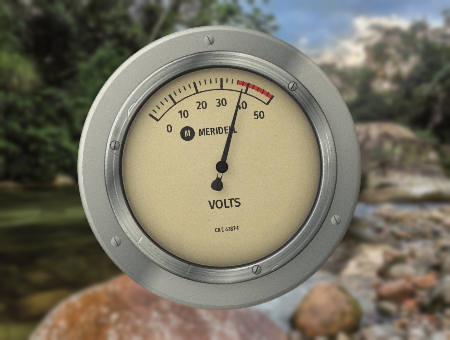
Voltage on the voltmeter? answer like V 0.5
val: V 38
